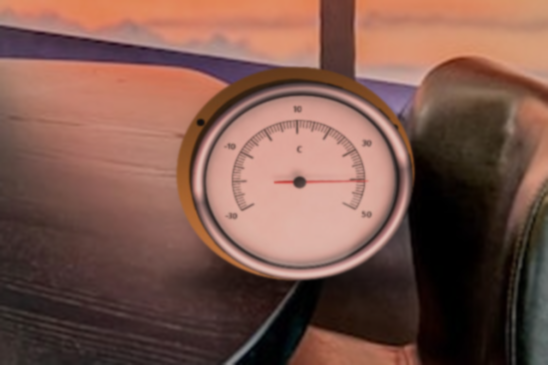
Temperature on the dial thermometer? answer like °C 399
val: °C 40
